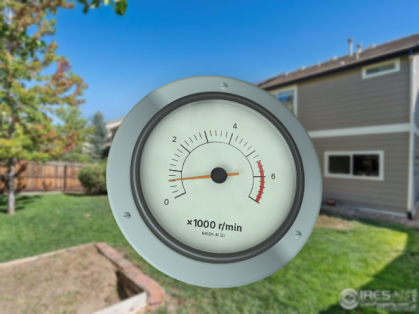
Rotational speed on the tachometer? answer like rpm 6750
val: rpm 600
